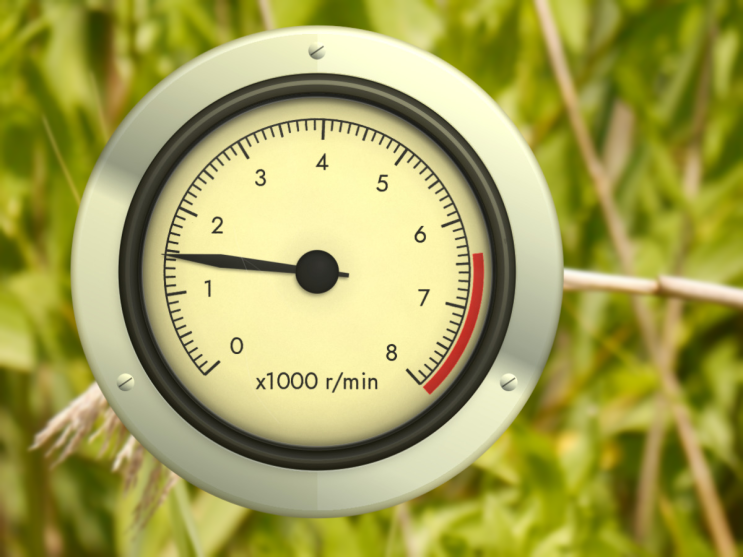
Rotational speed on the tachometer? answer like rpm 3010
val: rpm 1450
